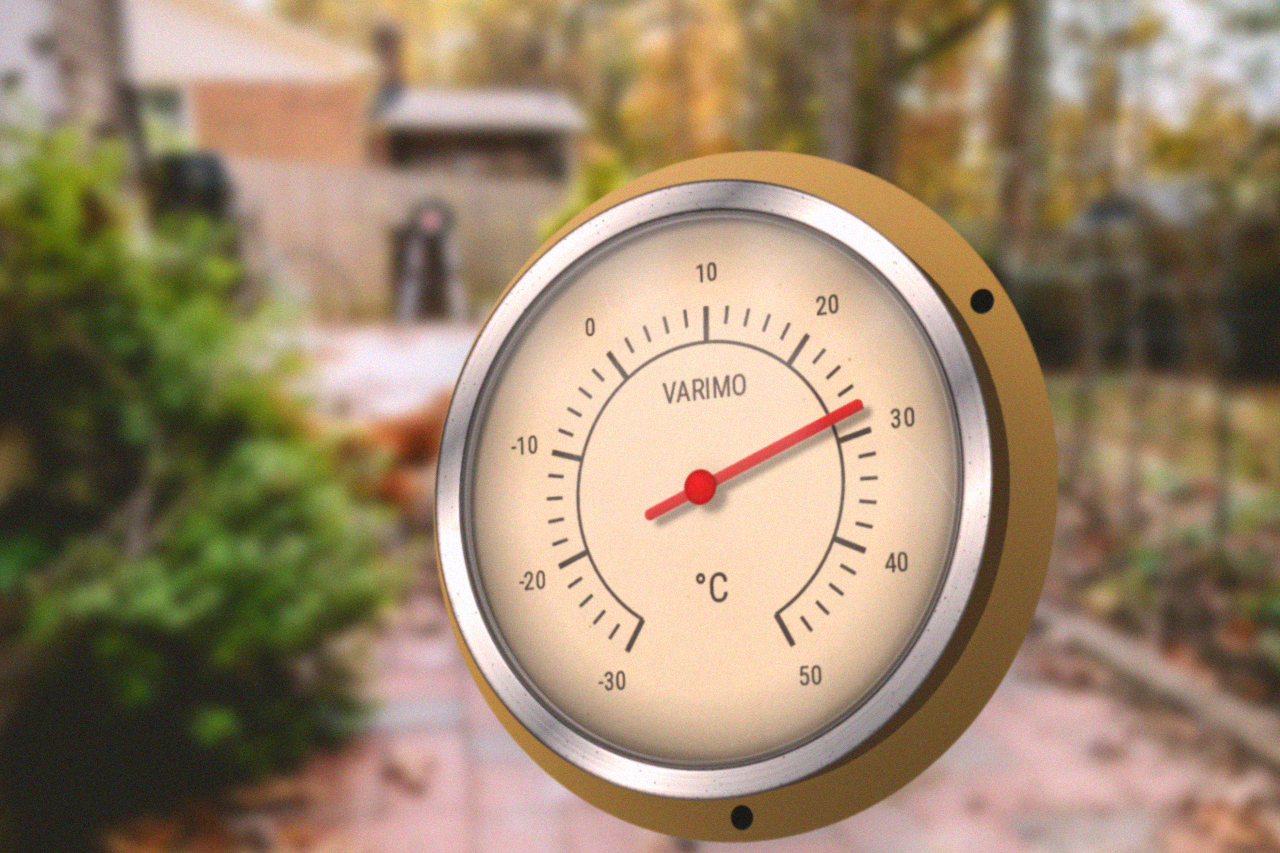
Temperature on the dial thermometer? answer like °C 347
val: °C 28
